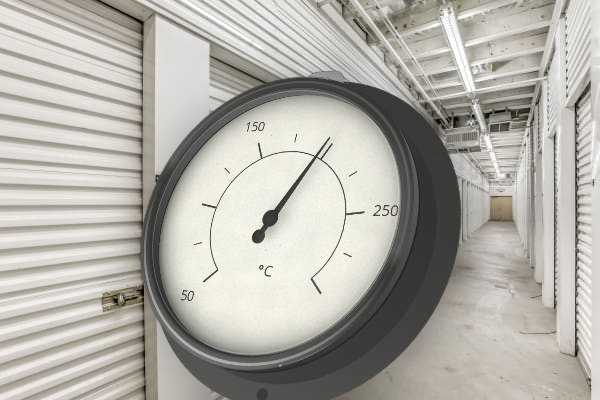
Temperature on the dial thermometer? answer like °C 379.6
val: °C 200
